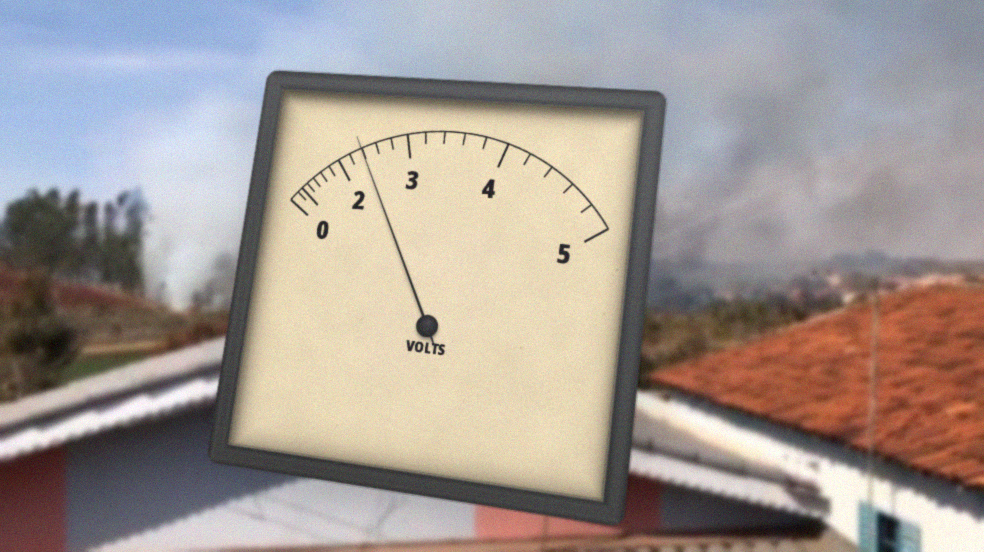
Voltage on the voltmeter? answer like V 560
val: V 2.4
